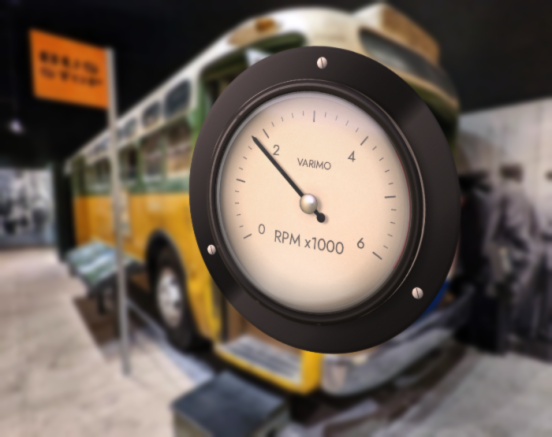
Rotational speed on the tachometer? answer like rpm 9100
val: rpm 1800
